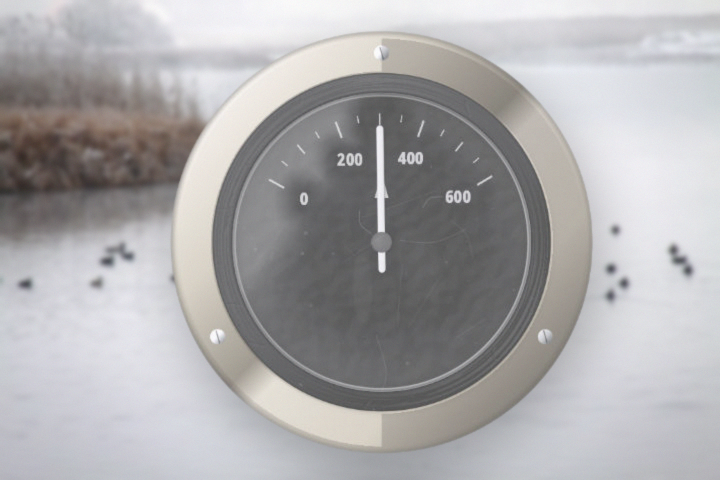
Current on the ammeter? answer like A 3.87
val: A 300
